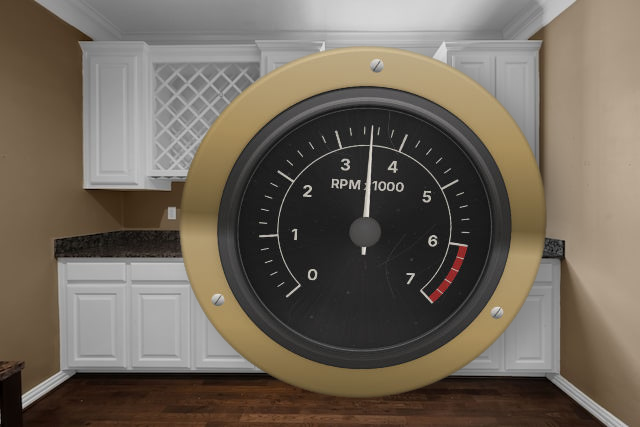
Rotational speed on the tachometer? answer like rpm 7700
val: rpm 3500
